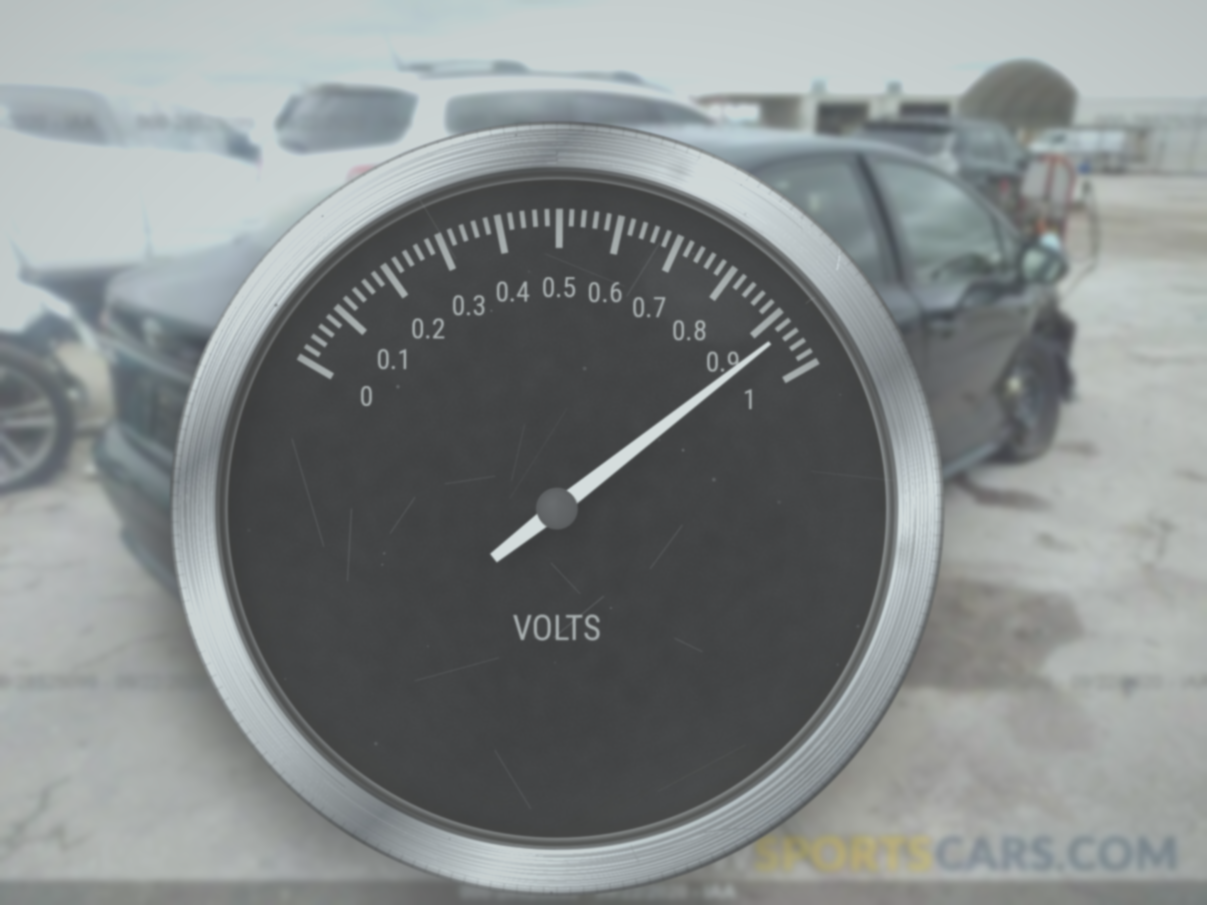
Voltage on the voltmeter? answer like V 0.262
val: V 0.93
